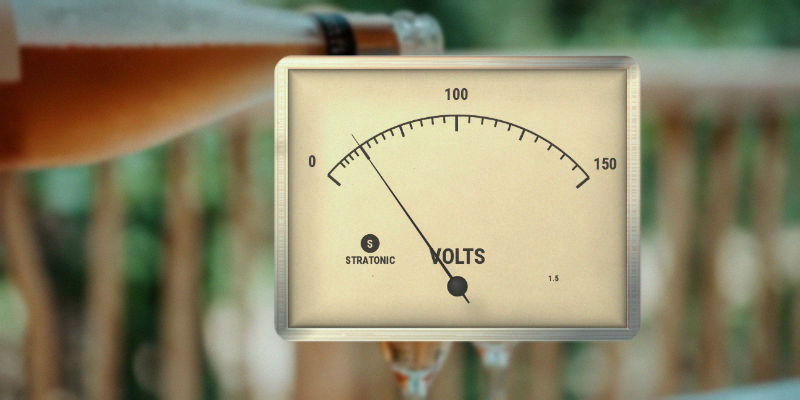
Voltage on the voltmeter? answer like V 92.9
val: V 50
